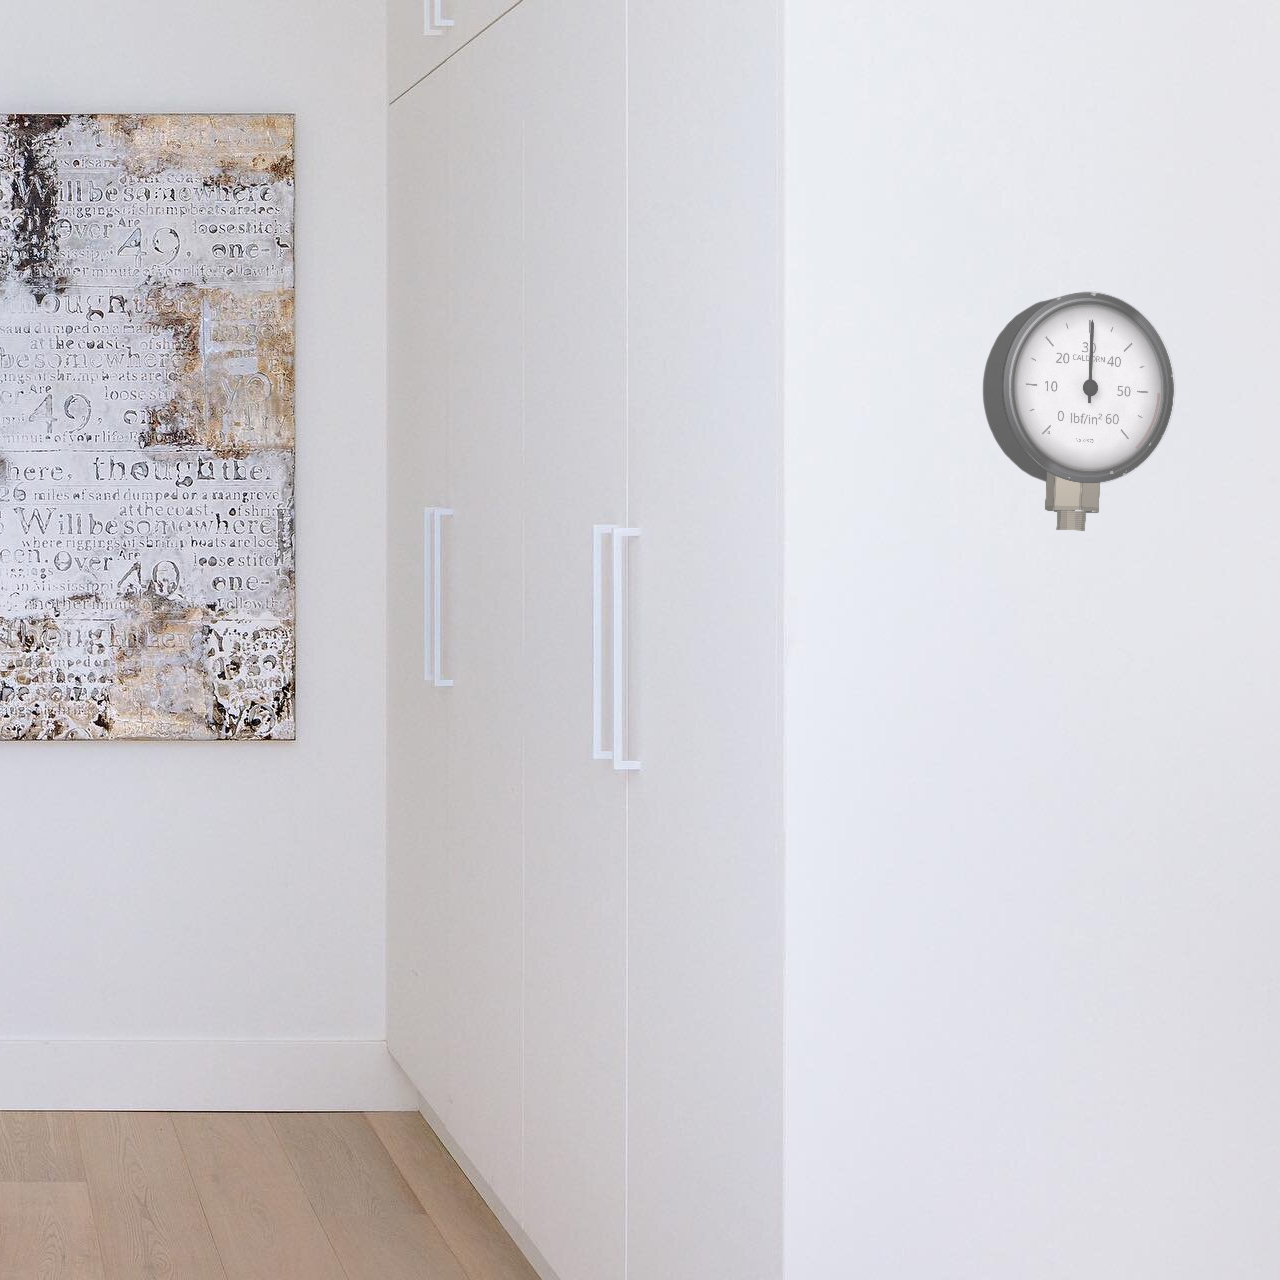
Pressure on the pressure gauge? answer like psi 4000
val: psi 30
